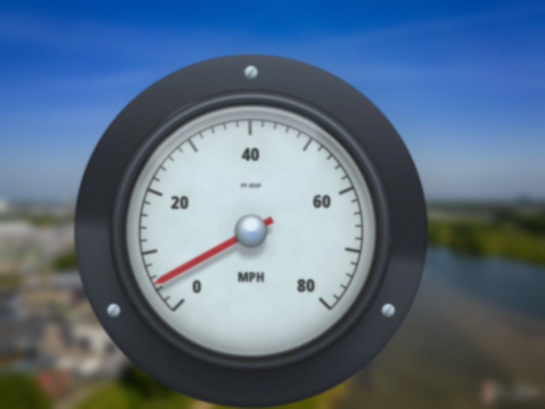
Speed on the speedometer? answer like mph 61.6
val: mph 5
